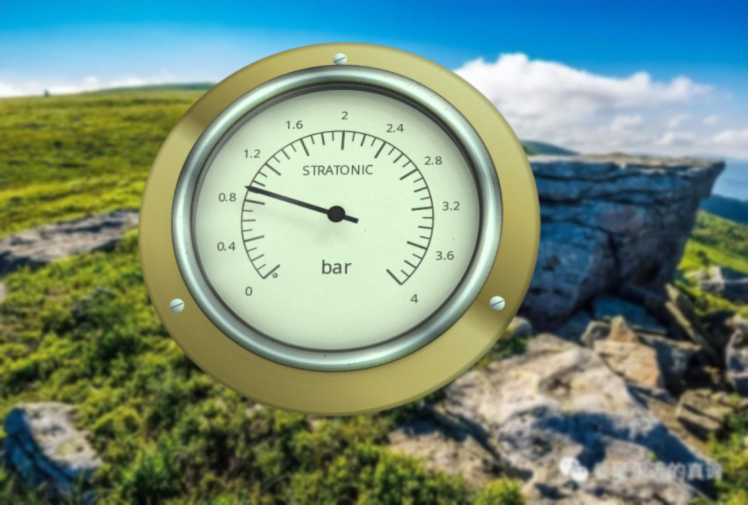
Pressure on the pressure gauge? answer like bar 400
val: bar 0.9
